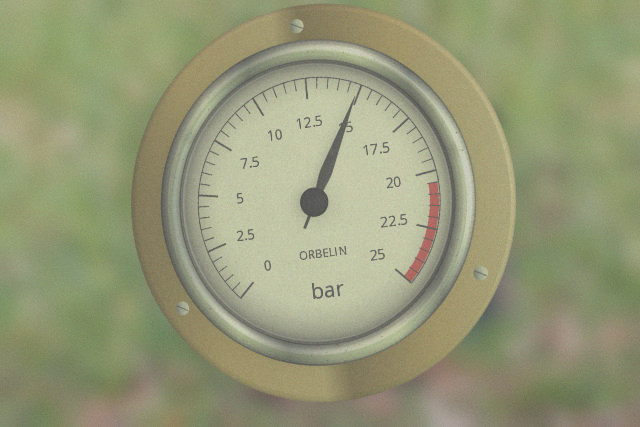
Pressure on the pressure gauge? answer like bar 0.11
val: bar 15
